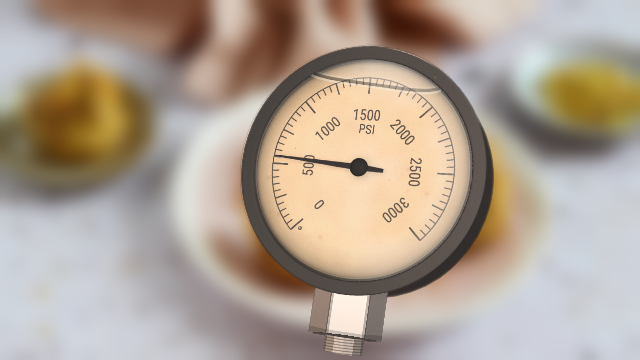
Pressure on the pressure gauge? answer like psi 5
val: psi 550
